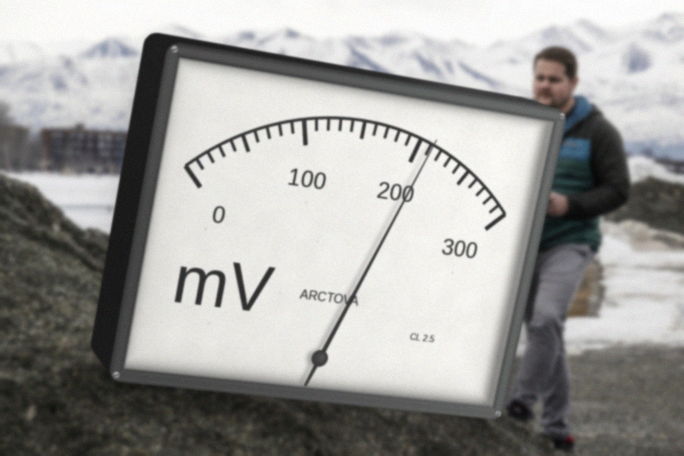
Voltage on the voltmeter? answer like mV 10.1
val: mV 210
